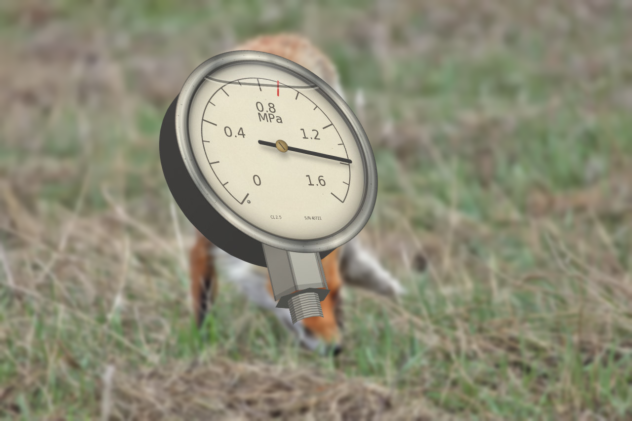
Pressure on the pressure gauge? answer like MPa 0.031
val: MPa 1.4
